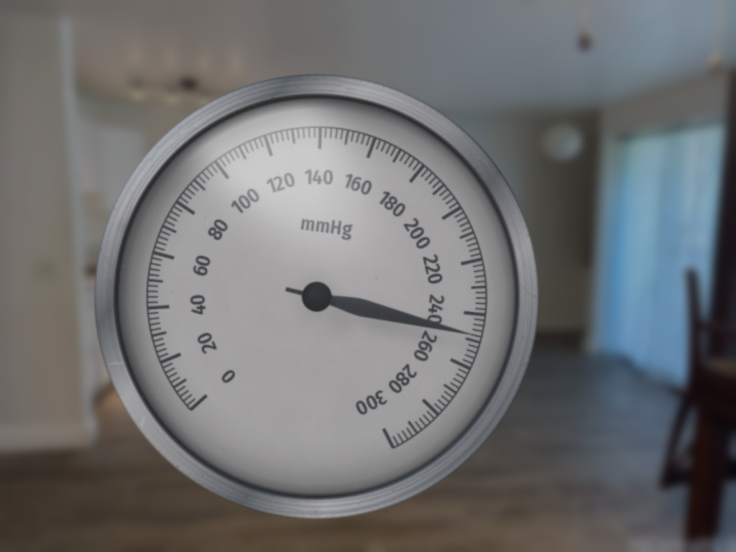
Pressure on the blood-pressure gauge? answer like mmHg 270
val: mmHg 248
